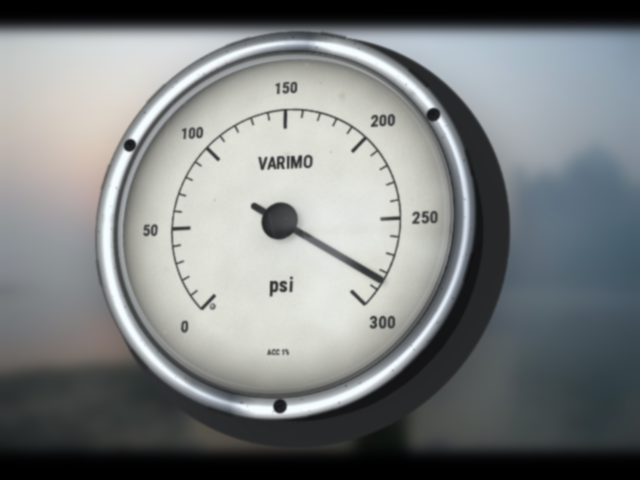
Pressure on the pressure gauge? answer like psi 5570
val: psi 285
